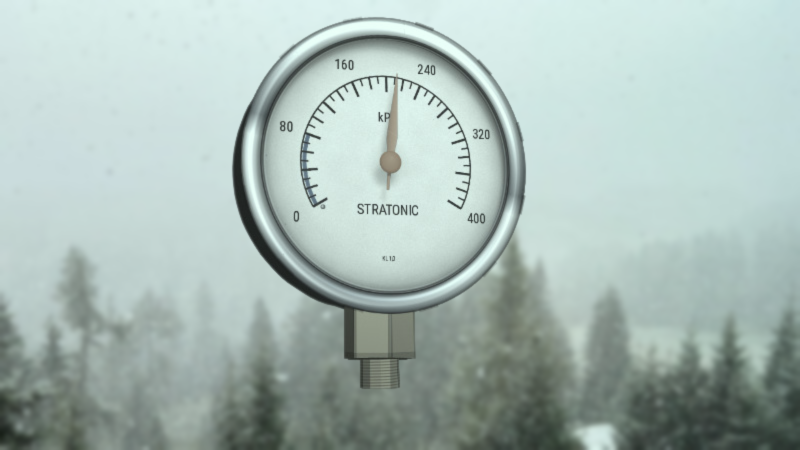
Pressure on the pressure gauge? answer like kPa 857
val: kPa 210
